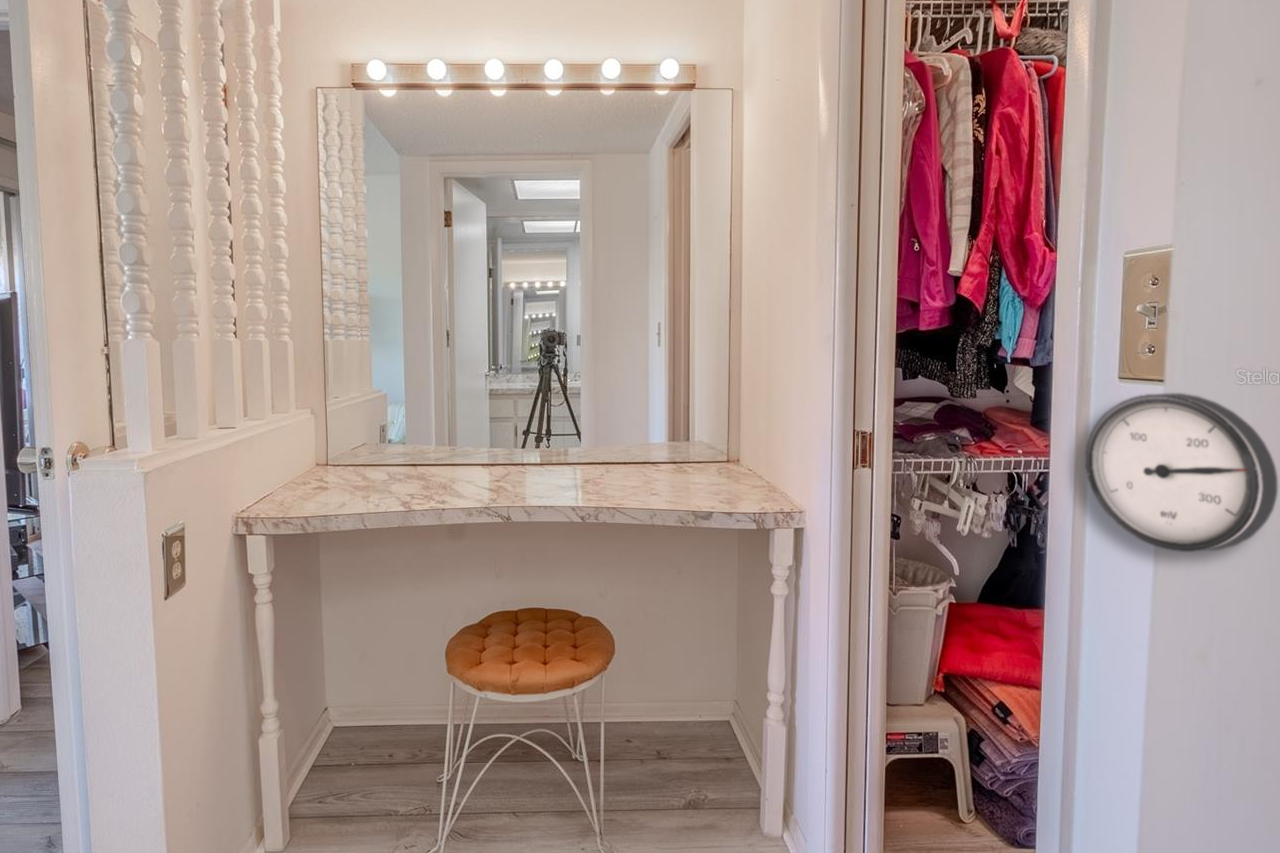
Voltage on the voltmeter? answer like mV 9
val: mV 250
